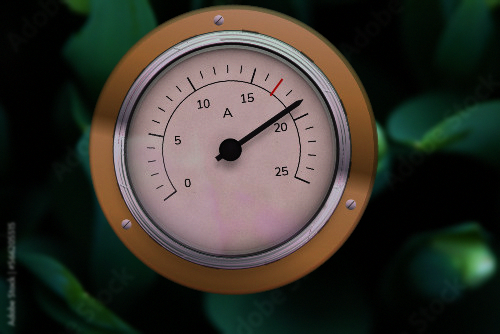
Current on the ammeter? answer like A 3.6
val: A 19
